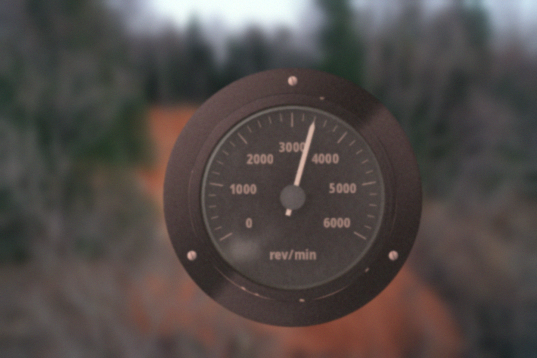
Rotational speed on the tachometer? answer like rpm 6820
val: rpm 3400
